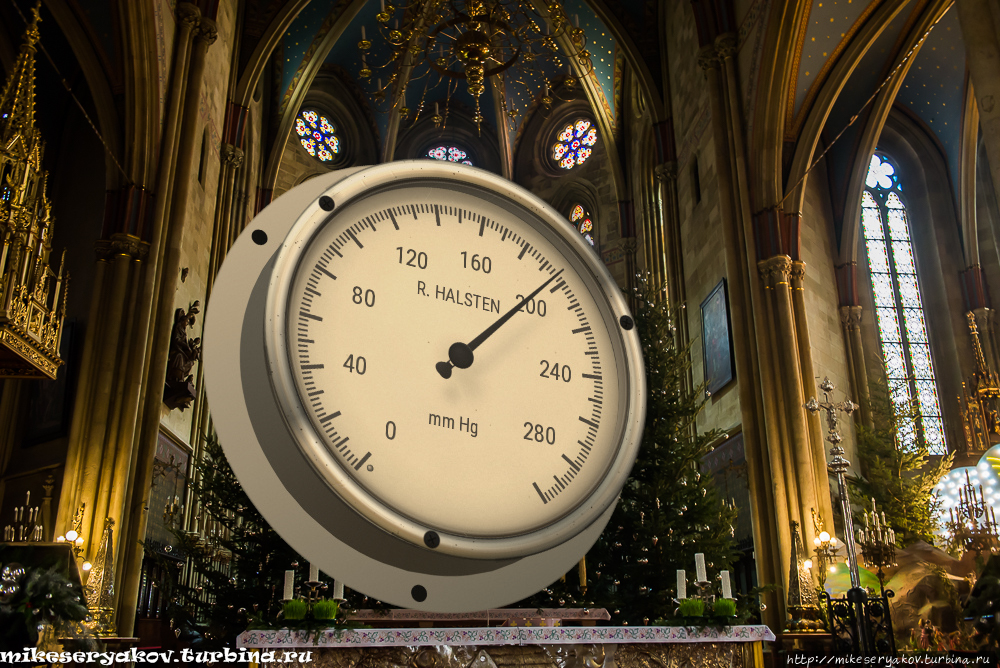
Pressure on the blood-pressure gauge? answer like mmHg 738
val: mmHg 196
